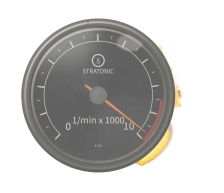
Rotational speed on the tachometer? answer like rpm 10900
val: rpm 9750
